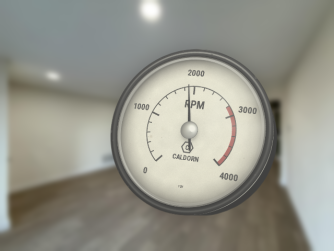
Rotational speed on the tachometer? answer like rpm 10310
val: rpm 1900
